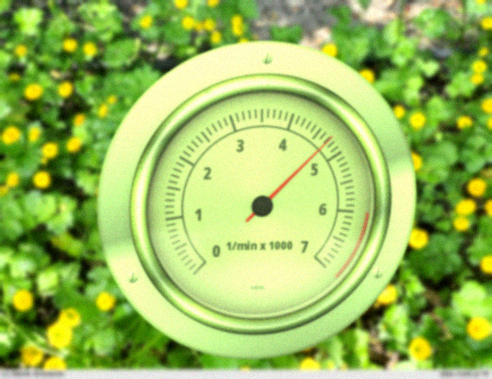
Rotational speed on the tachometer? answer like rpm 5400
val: rpm 4700
